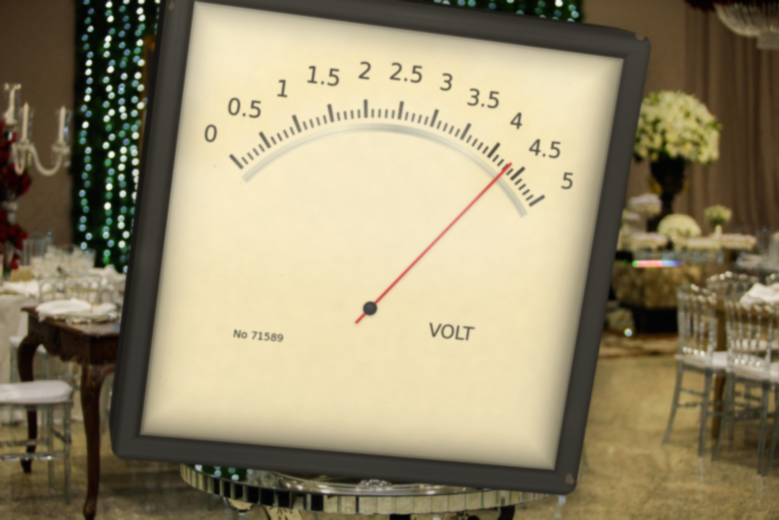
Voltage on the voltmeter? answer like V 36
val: V 4.3
